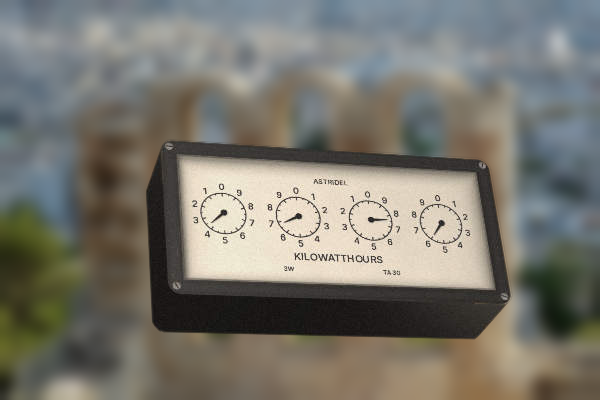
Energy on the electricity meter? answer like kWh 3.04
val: kWh 3676
